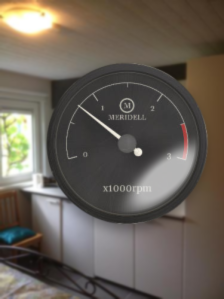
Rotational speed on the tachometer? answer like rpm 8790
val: rpm 750
